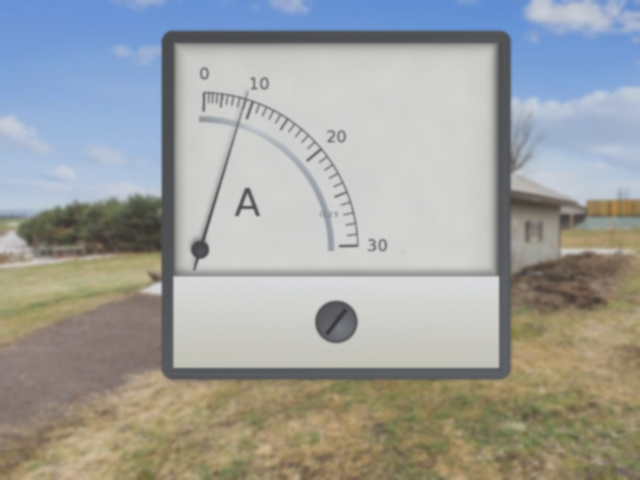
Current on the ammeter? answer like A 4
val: A 9
